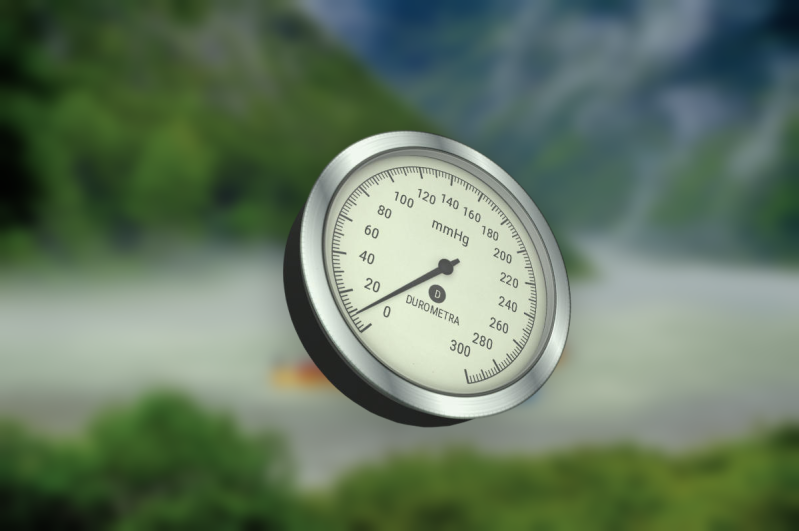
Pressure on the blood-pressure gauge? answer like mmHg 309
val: mmHg 8
